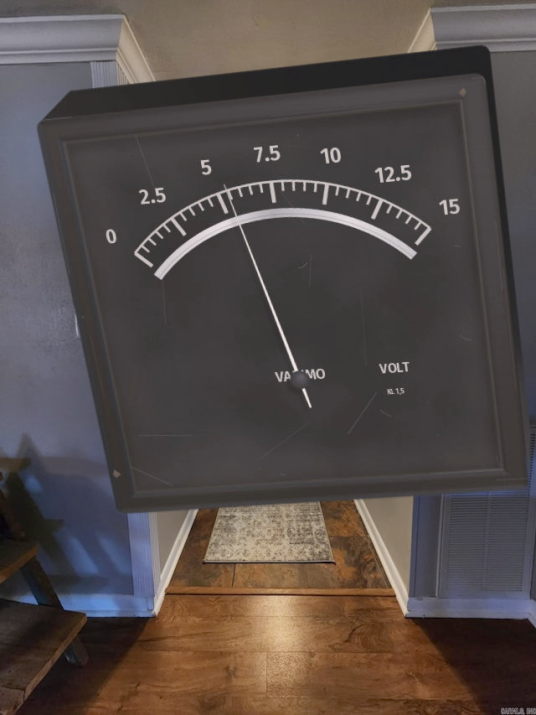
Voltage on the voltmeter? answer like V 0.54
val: V 5.5
